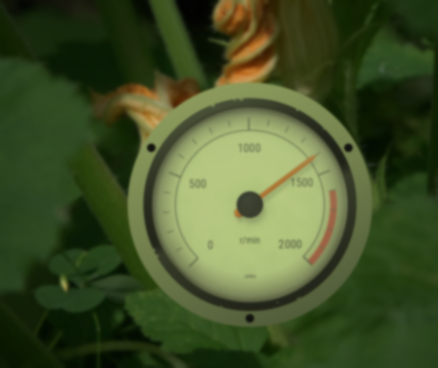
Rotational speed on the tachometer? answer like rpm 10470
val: rpm 1400
